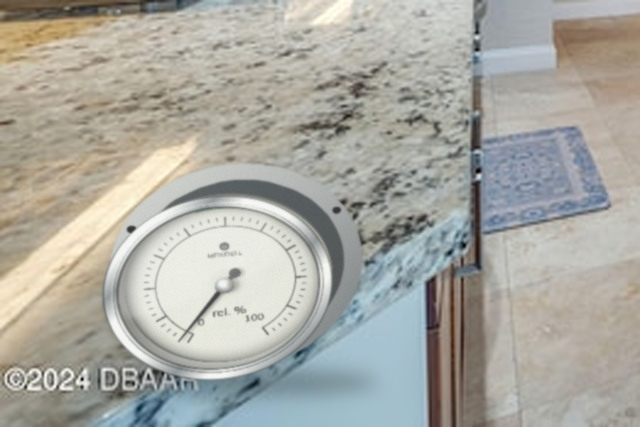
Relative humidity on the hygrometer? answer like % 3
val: % 2
